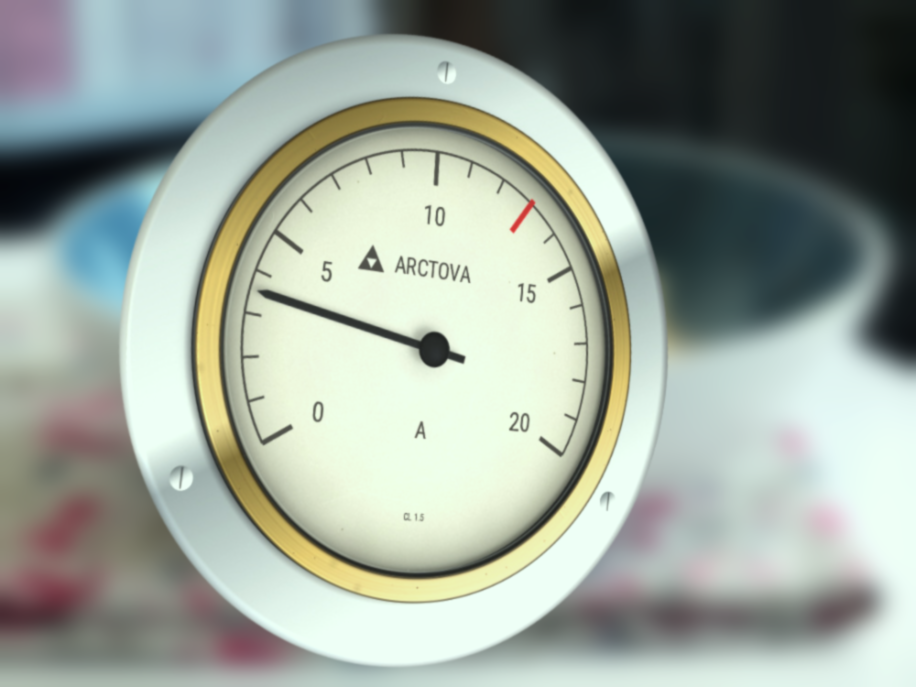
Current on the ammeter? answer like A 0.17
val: A 3.5
